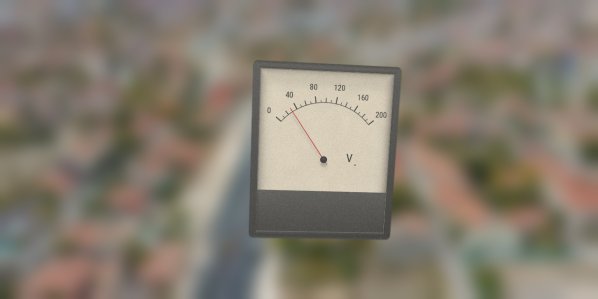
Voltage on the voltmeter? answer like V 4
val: V 30
